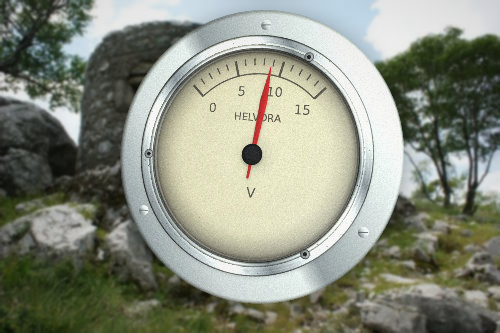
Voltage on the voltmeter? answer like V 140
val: V 9
